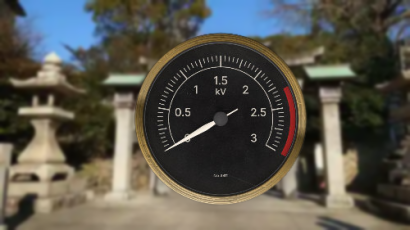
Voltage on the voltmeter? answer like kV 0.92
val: kV 0
